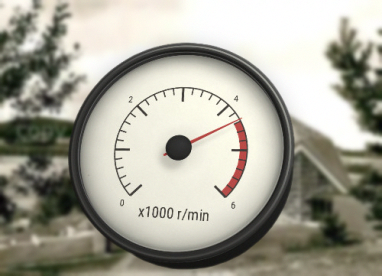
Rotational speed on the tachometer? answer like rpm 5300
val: rpm 4400
